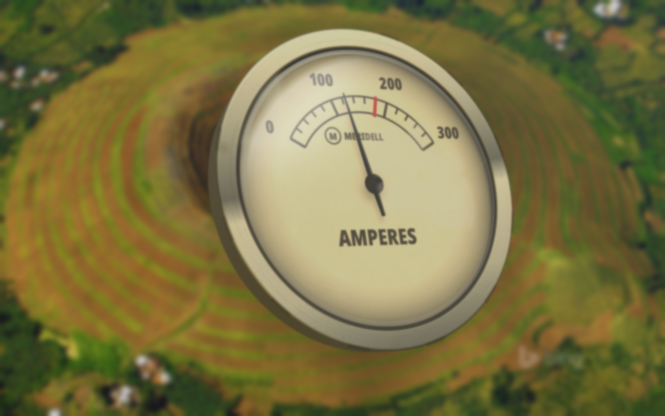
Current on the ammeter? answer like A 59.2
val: A 120
